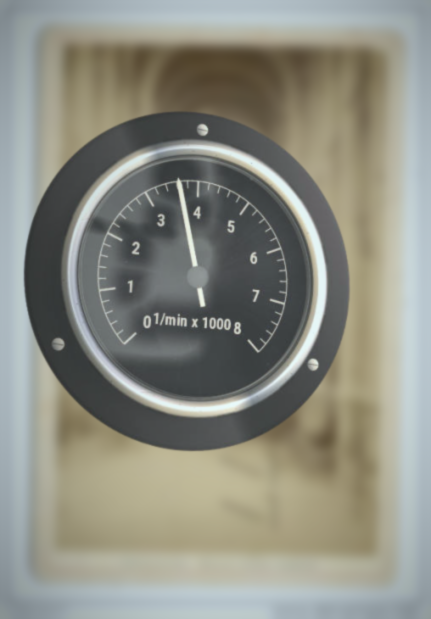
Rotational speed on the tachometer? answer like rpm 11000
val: rpm 3600
